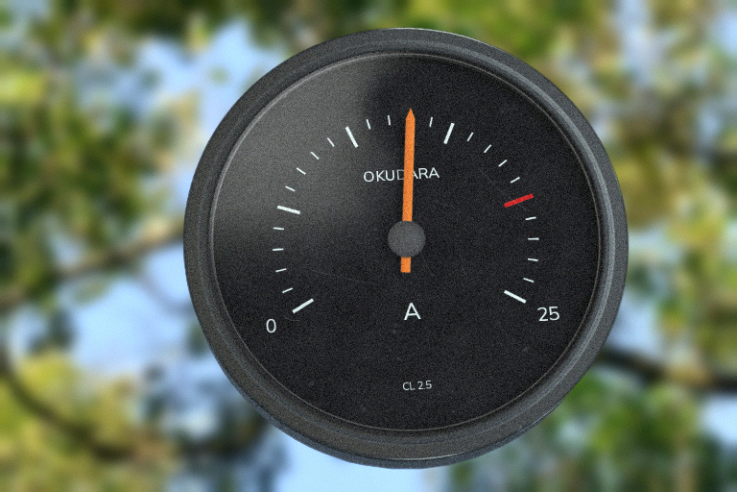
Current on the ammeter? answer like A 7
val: A 13
